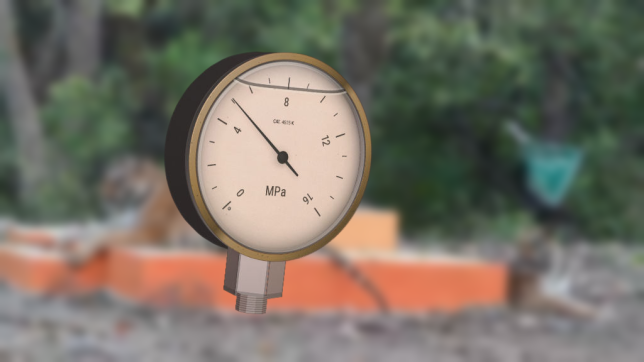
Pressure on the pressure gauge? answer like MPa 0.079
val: MPa 5
